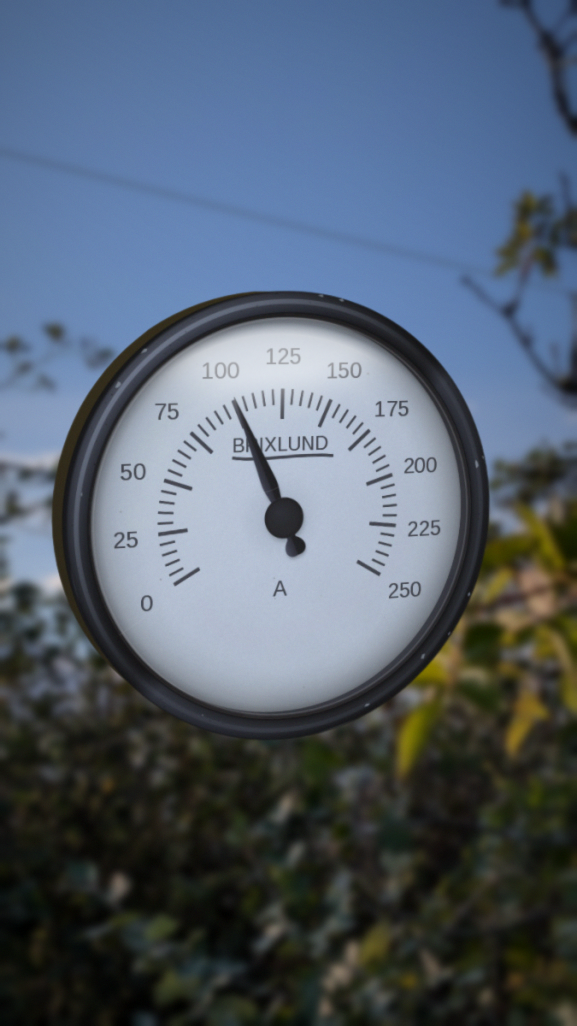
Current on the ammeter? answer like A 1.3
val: A 100
